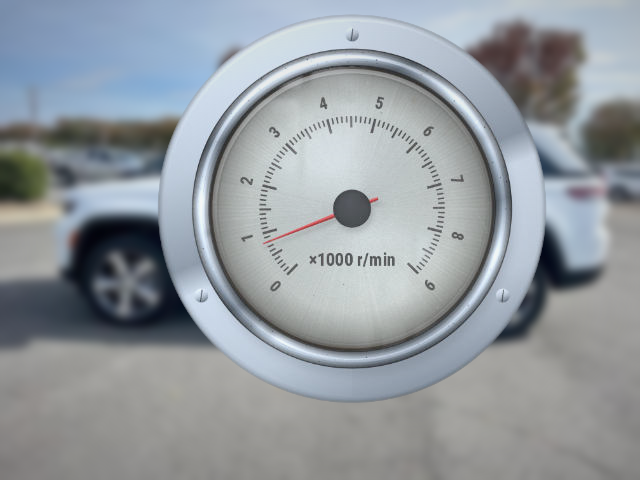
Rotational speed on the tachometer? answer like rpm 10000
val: rpm 800
